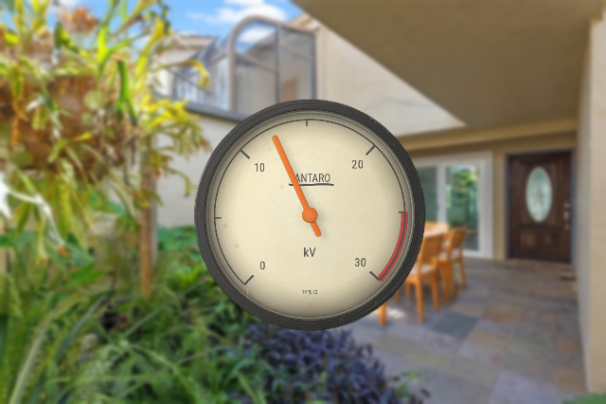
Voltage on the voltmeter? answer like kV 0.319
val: kV 12.5
